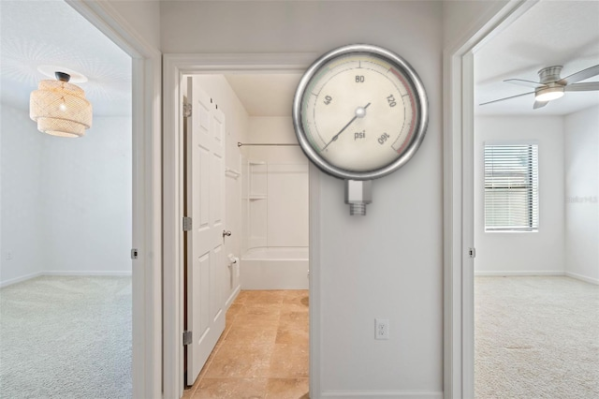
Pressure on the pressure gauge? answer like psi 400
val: psi 0
